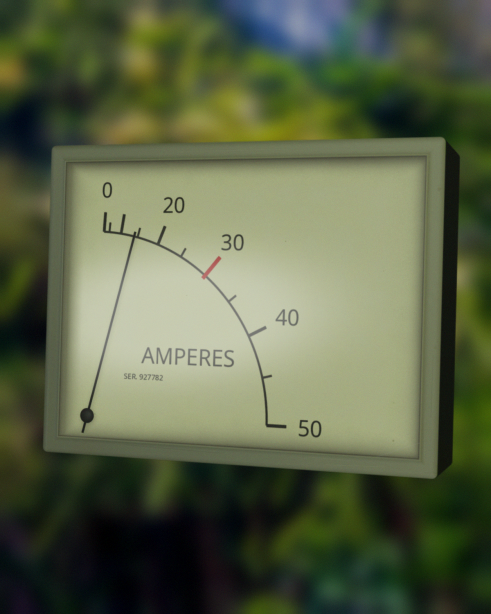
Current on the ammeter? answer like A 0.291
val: A 15
